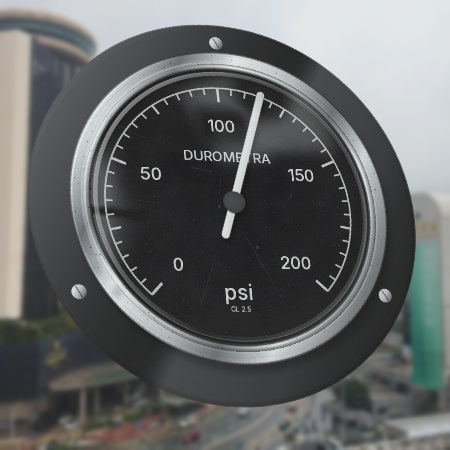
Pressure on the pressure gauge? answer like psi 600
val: psi 115
